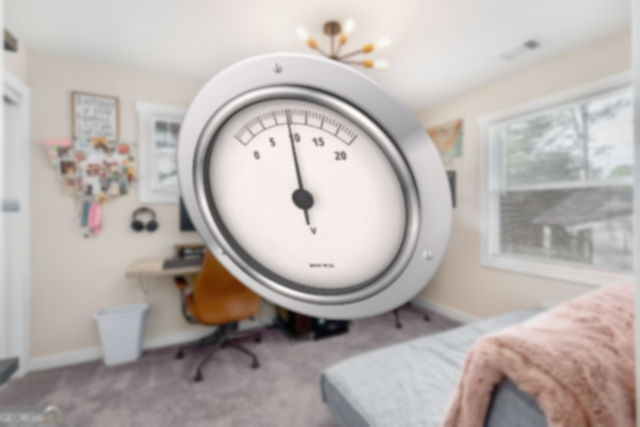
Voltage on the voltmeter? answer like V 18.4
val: V 10
